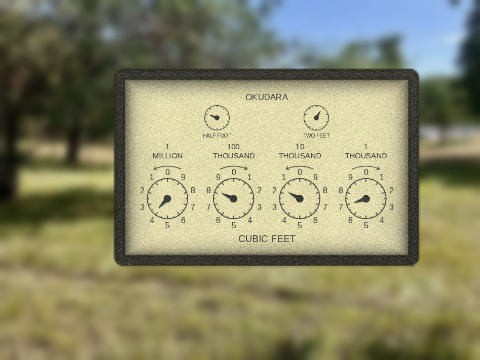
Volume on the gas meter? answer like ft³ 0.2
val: ft³ 381700
